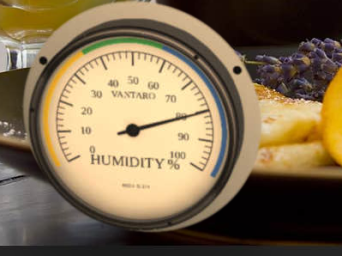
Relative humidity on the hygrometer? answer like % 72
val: % 80
